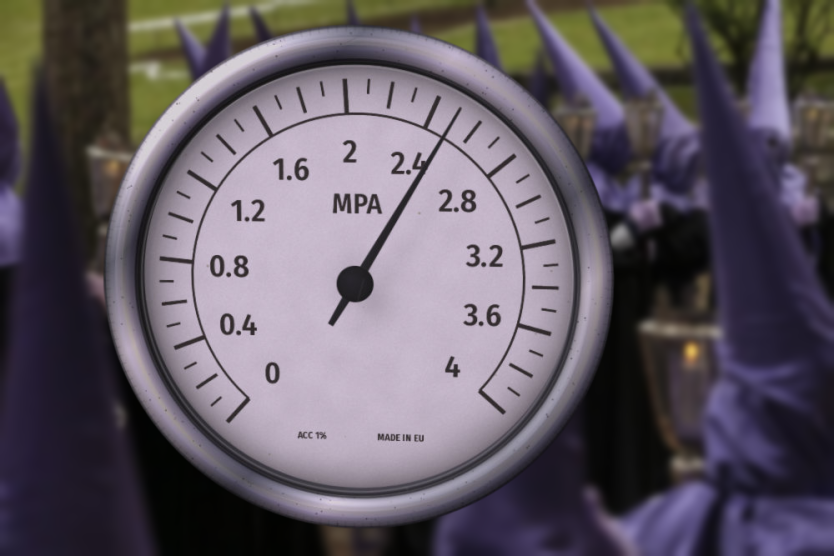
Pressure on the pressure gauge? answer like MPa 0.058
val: MPa 2.5
